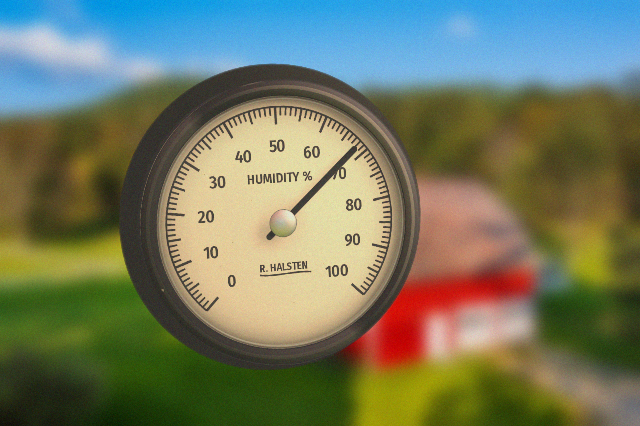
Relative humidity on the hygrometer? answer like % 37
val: % 68
